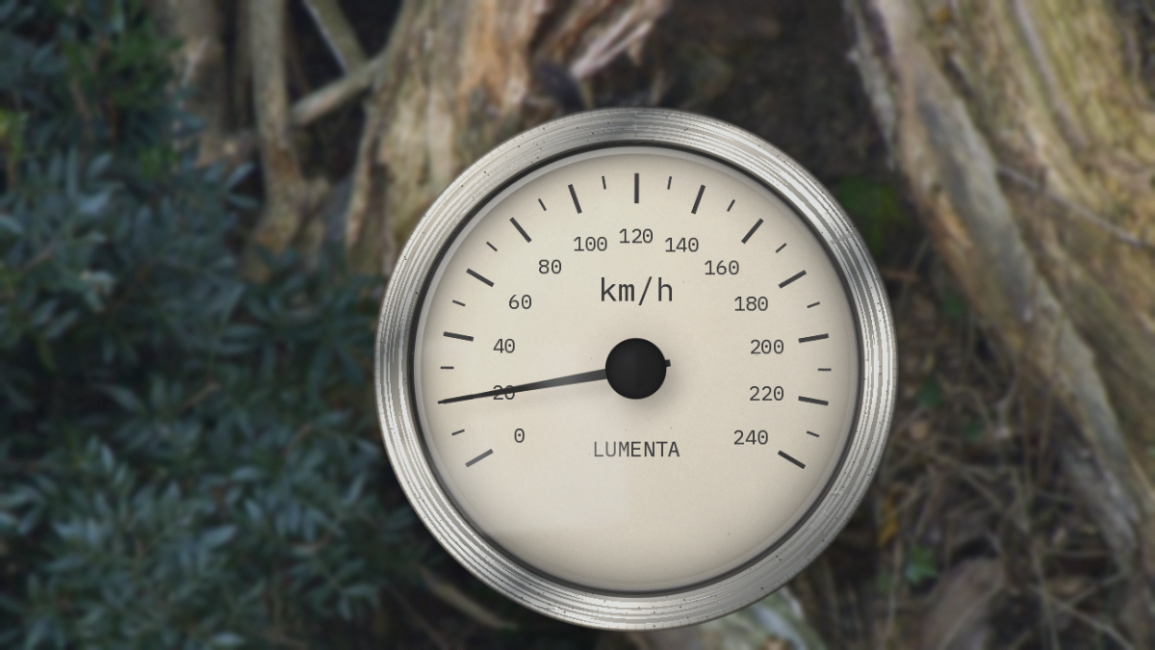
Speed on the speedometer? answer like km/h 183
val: km/h 20
